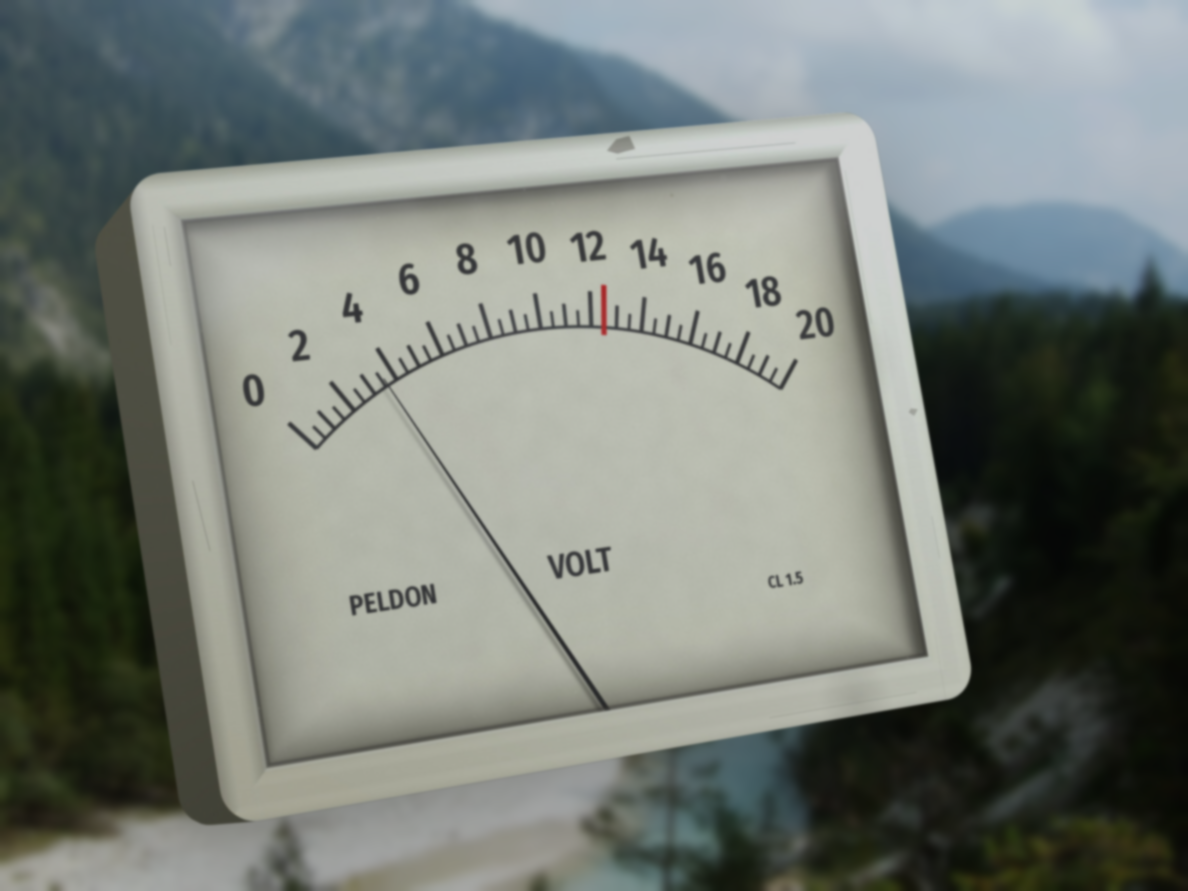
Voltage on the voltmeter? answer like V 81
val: V 3.5
